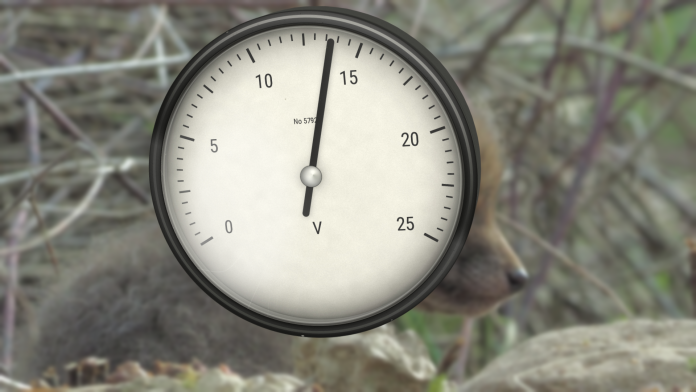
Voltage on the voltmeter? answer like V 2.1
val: V 13.75
